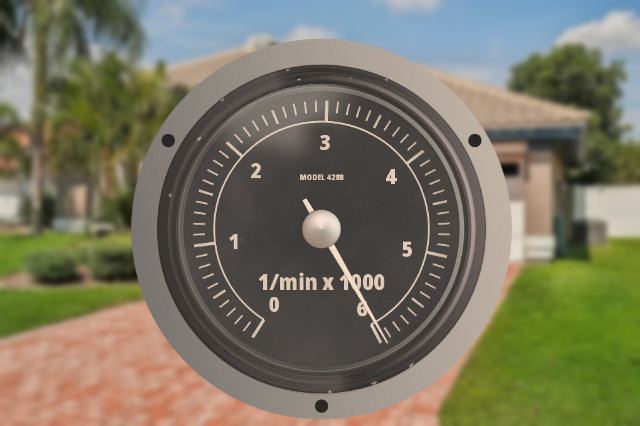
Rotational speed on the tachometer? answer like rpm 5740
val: rpm 5950
